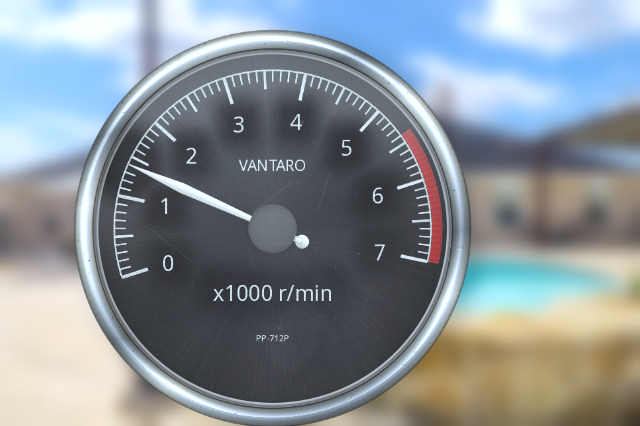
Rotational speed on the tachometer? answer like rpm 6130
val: rpm 1400
